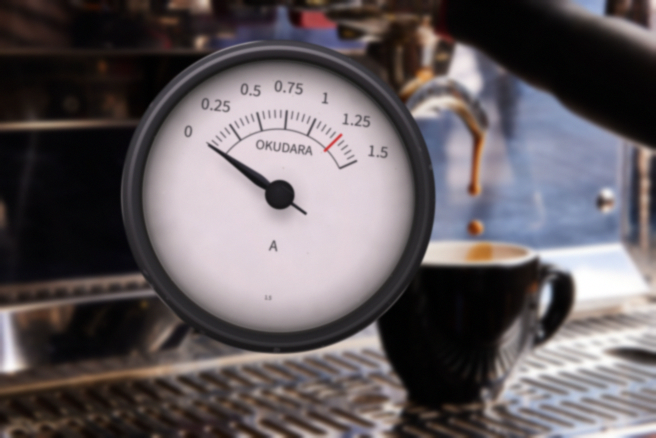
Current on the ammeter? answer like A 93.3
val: A 0
